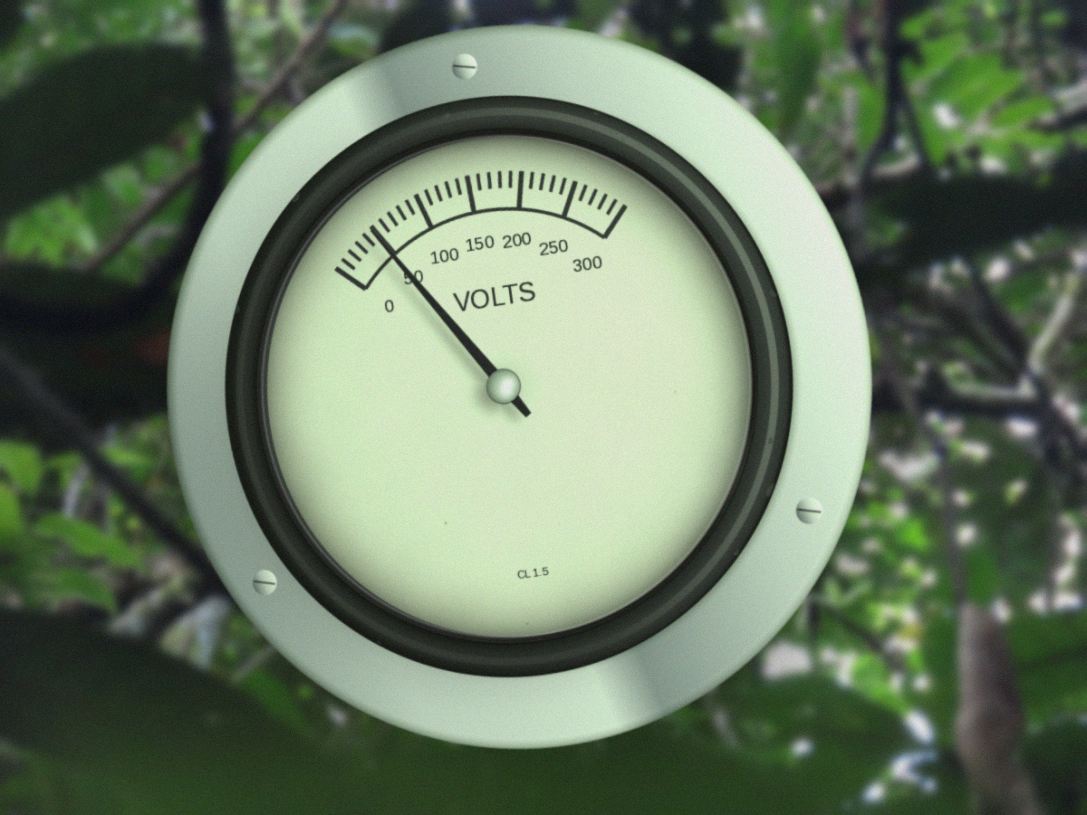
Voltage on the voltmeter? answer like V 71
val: V 50
